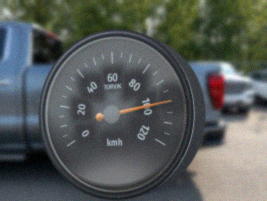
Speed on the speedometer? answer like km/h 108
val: km/h 100
